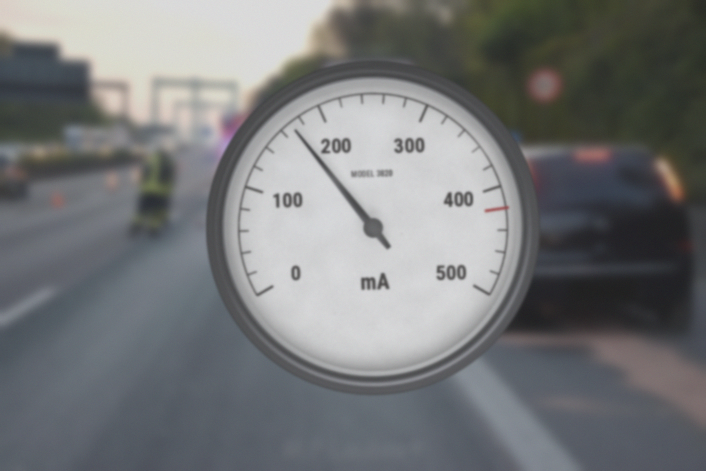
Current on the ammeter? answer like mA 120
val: mA 170
